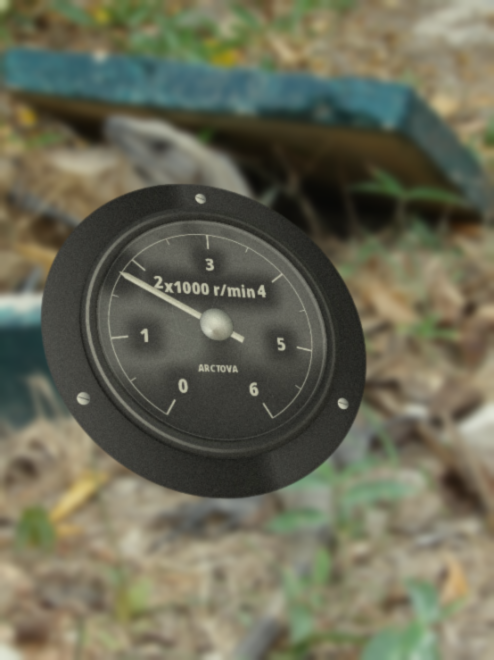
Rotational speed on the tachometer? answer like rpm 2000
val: rpm 1750
